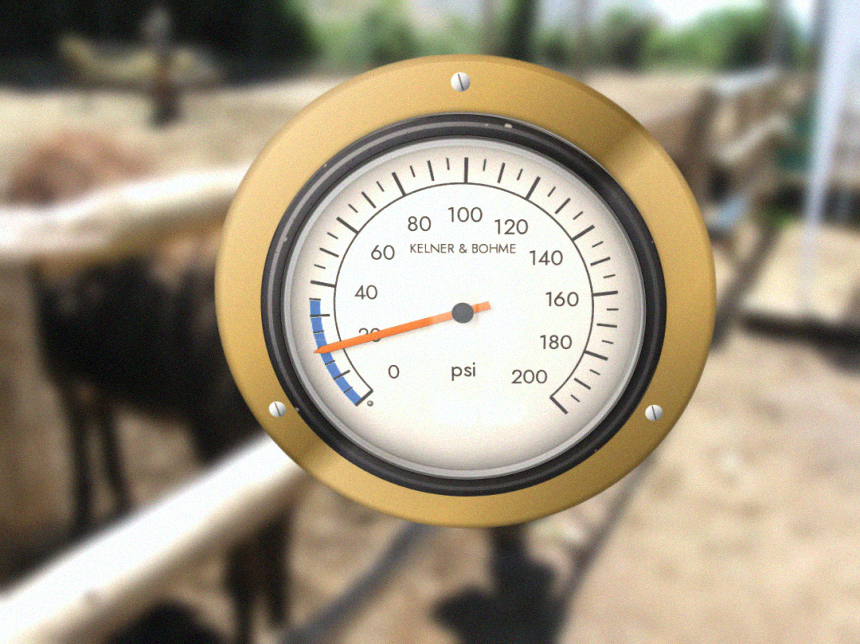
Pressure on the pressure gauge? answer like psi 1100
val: psi 20
